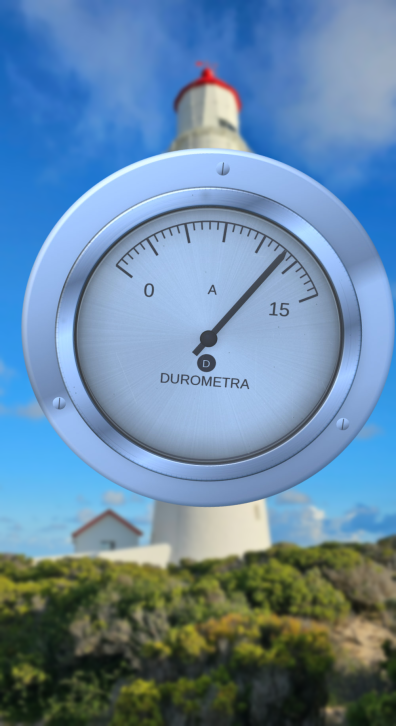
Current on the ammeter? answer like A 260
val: A 11.5
